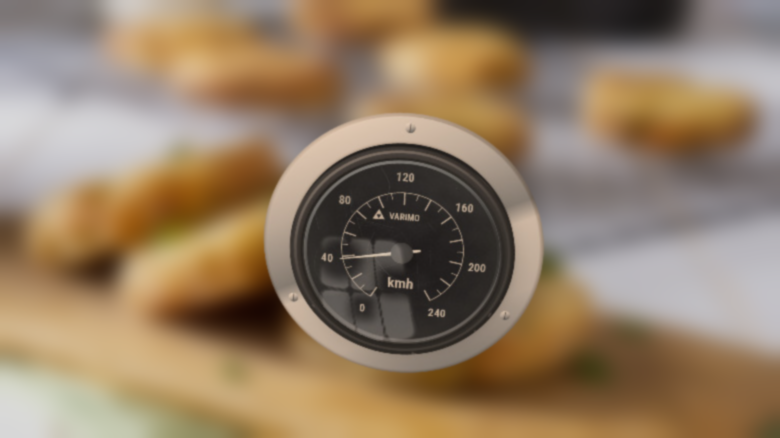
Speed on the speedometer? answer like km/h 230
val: km/h 40
